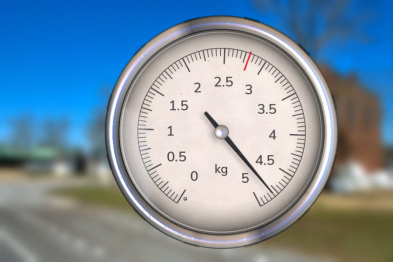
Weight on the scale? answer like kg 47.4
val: kg 4.8
